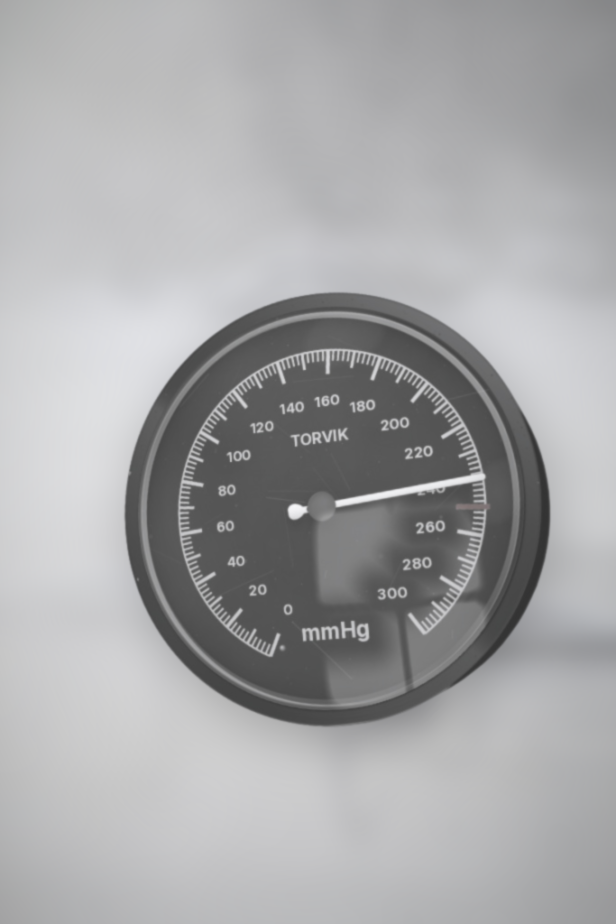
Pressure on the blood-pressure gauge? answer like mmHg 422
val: mmHg 240
